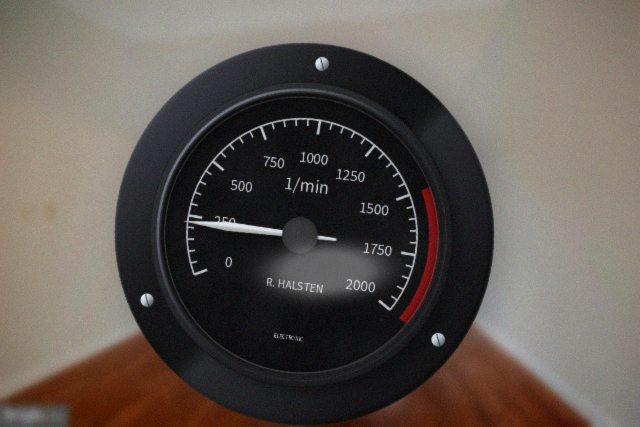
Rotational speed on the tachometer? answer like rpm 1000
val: rpm 225
